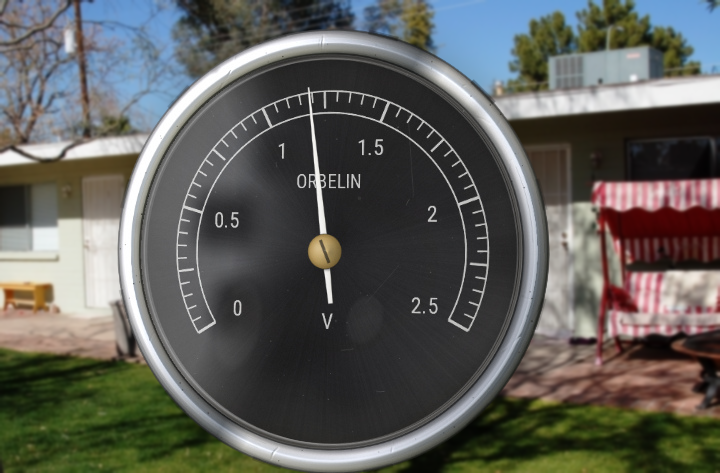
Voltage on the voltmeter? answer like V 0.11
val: V 1.2
